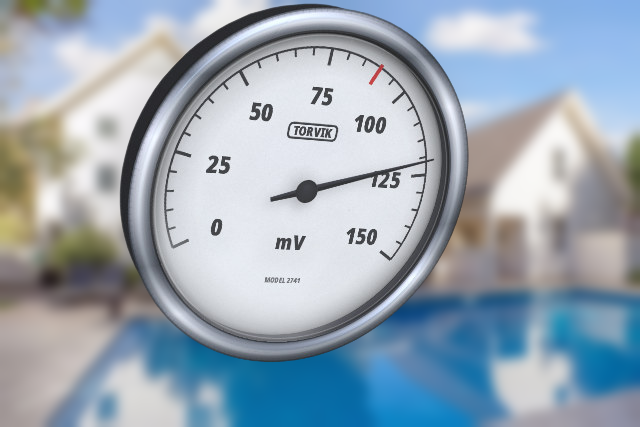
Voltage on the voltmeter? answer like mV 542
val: mV 120
